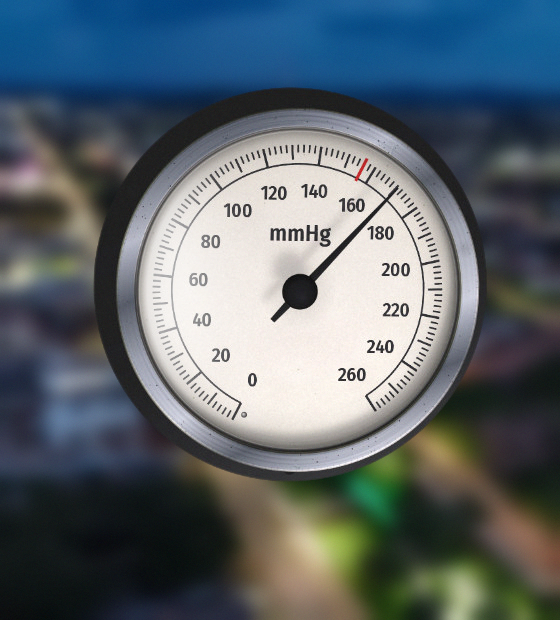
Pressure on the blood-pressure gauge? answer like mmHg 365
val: mmHg 170
